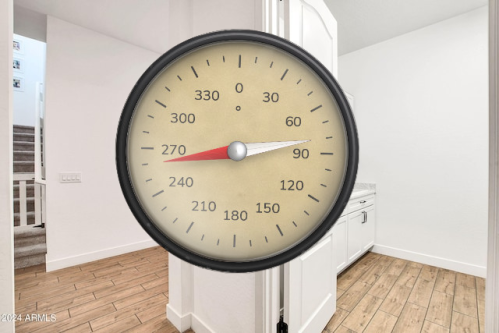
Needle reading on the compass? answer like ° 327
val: ° 260
